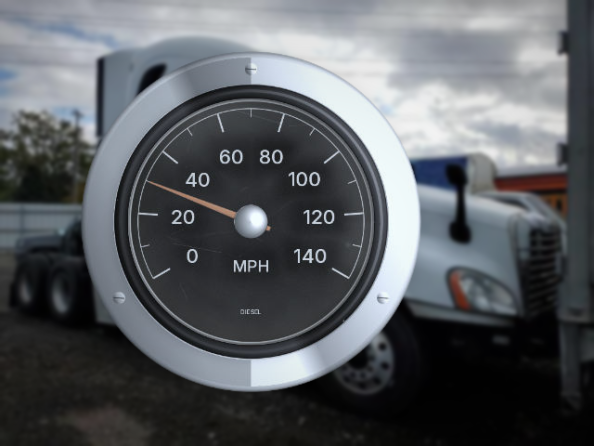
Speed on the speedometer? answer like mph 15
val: mph 30
